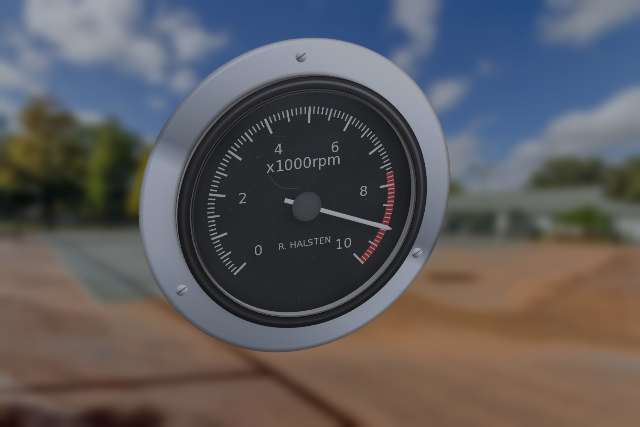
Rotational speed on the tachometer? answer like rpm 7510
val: rpm 9000
